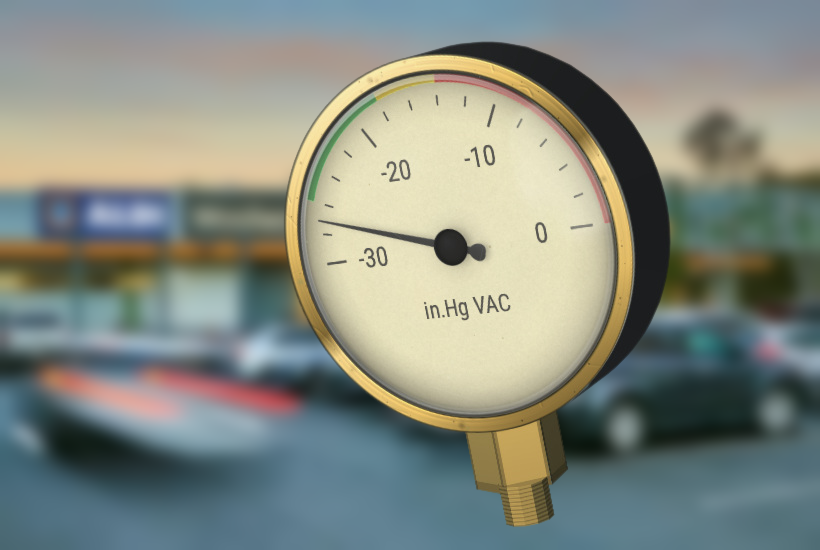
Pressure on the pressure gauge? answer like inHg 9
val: inHg -27
